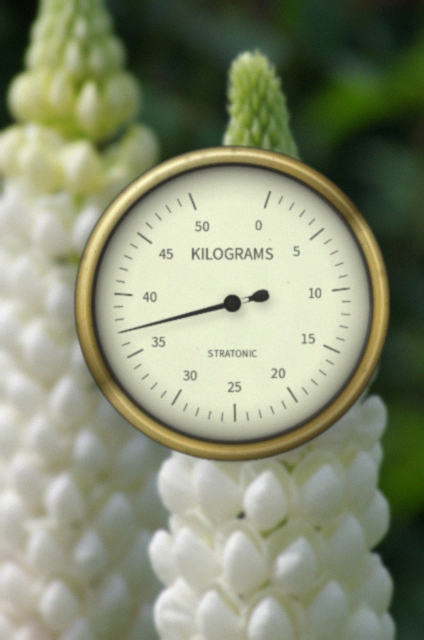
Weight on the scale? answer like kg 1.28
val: kg 37
